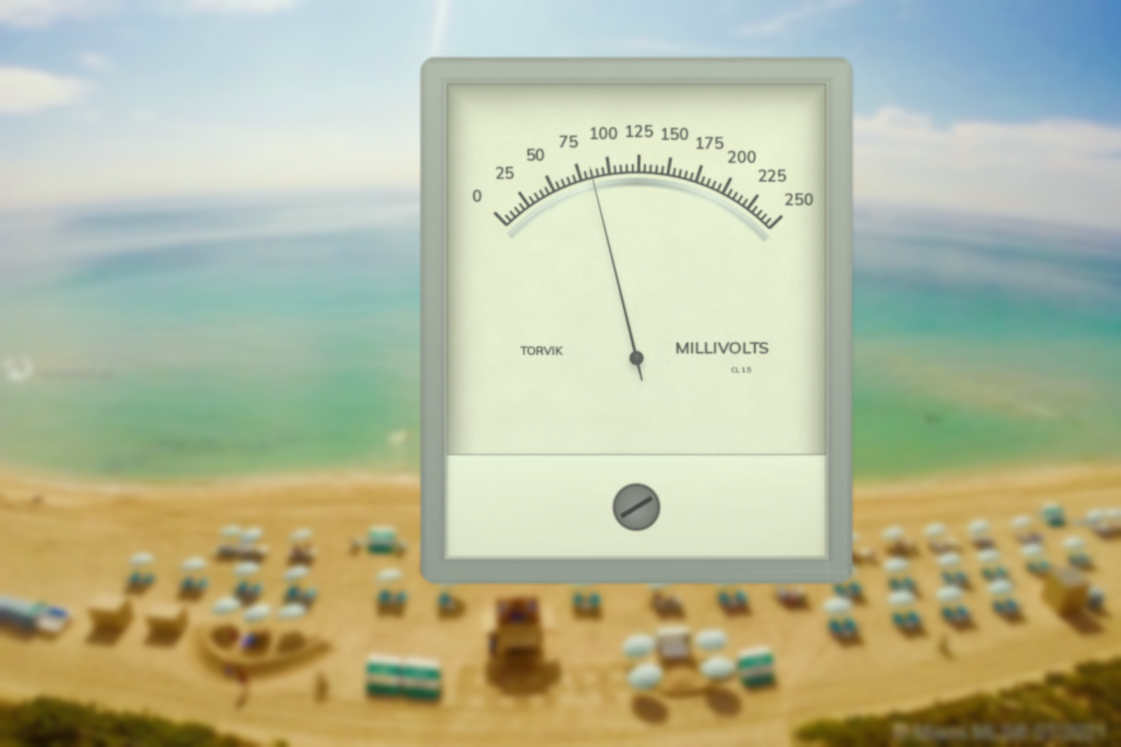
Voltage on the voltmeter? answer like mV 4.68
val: mV 85
